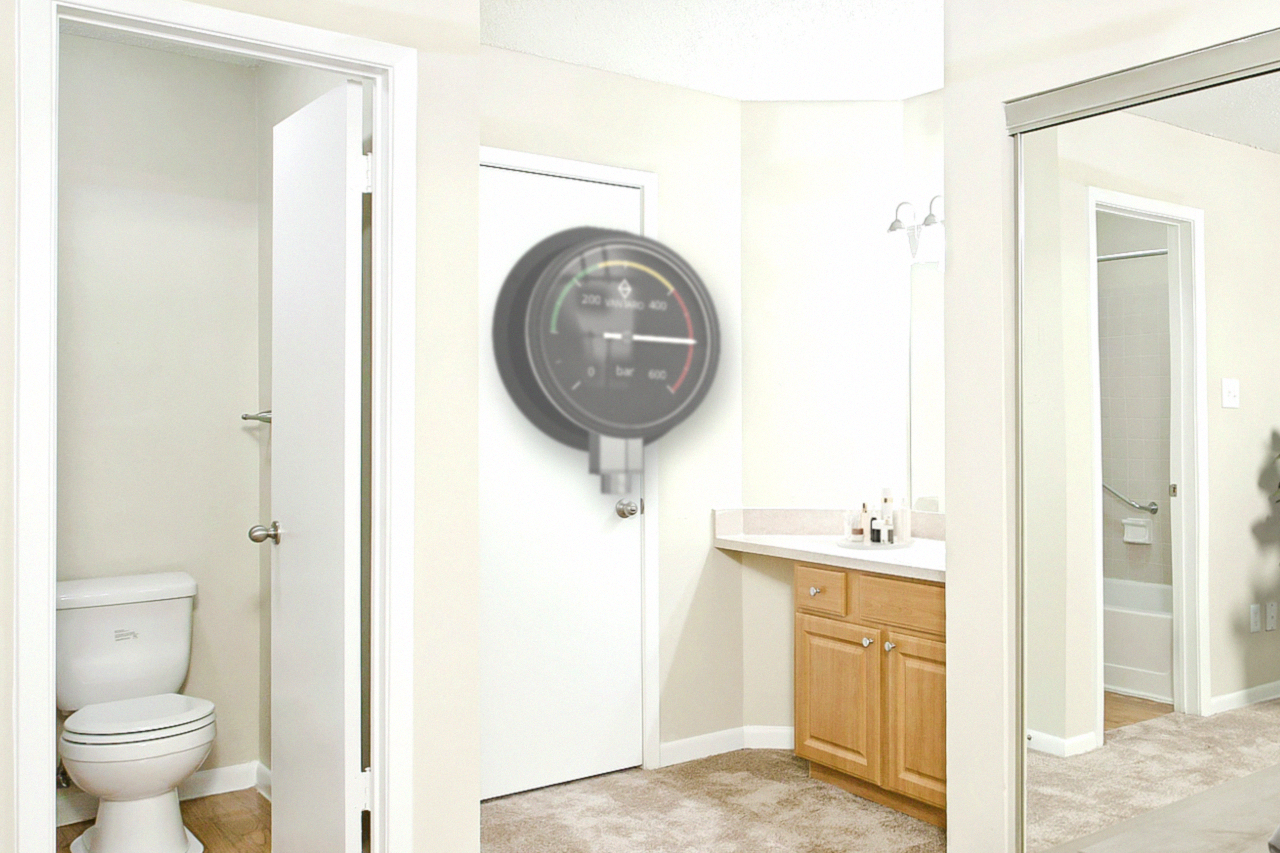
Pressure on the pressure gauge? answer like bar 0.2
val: bar 500
